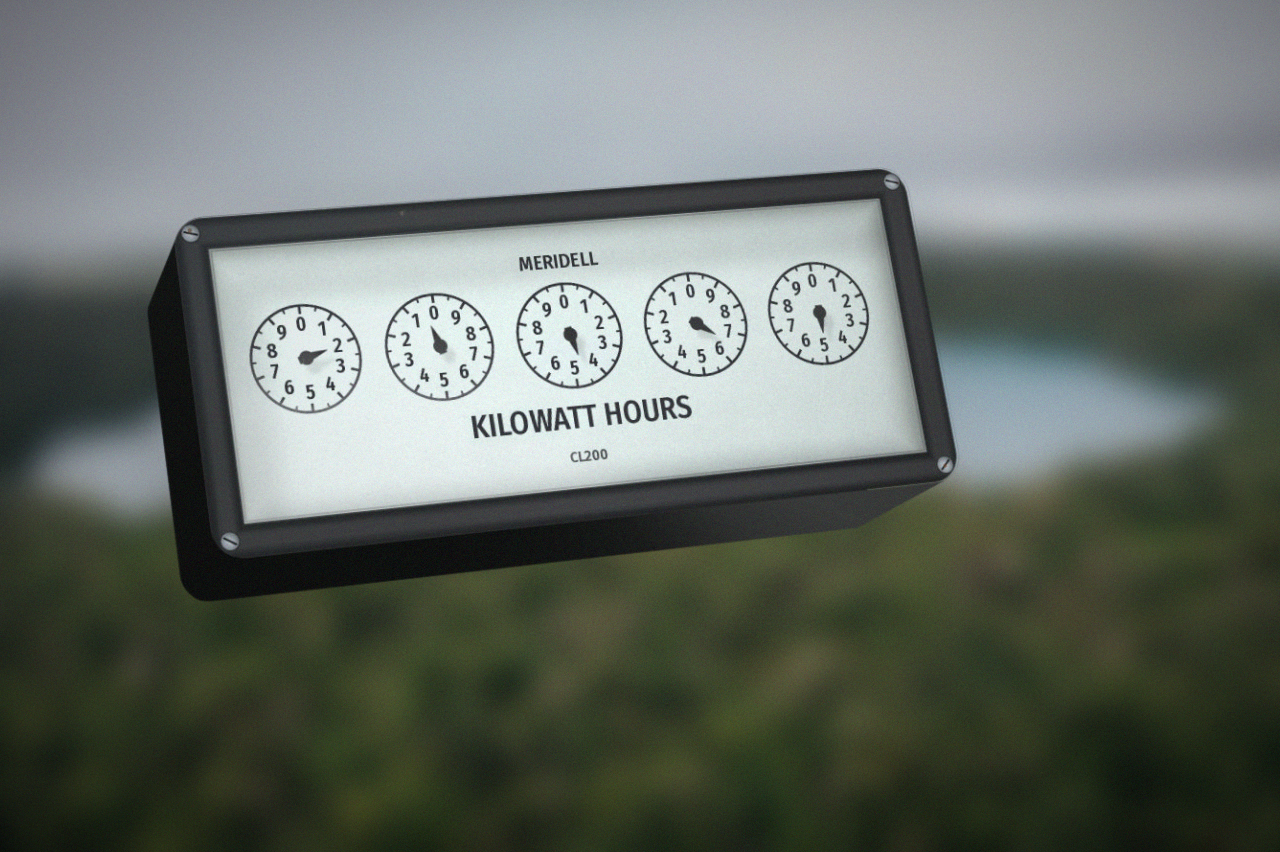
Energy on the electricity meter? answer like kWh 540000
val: kWh 20465
